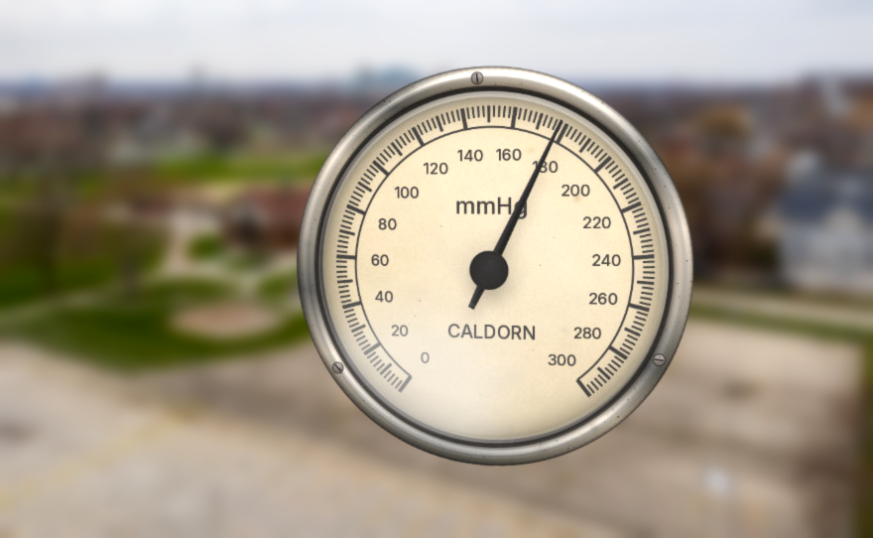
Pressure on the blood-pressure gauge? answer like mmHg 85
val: mmHg 178
